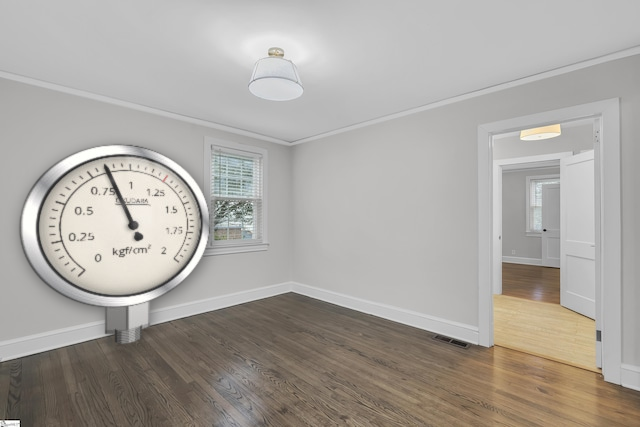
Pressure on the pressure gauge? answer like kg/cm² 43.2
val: kg/cm² 0.85
